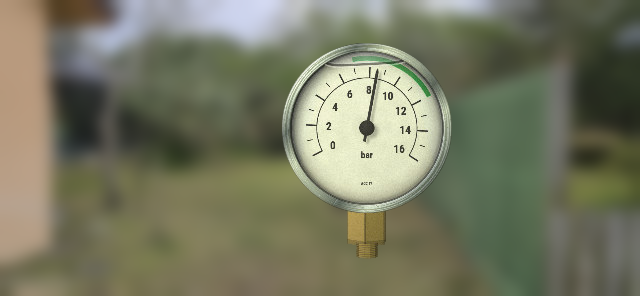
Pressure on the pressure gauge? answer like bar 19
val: bar 8.5
